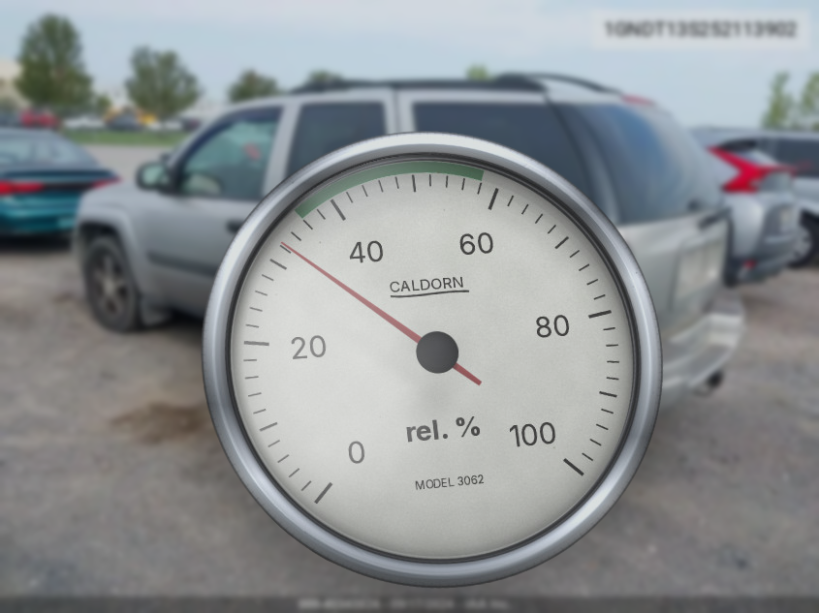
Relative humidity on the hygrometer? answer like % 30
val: % 32
